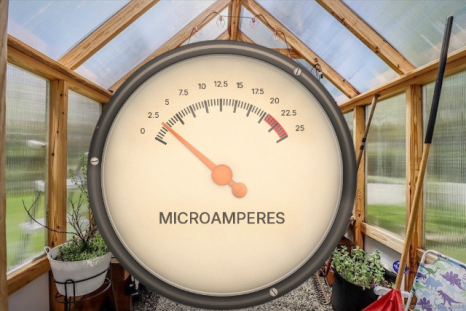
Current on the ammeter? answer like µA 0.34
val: µA 2.5
